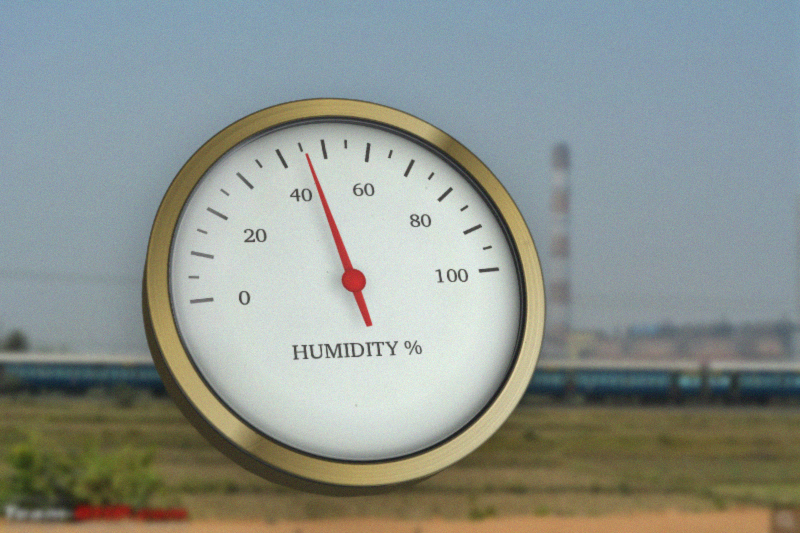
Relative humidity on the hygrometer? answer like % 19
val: % 45
